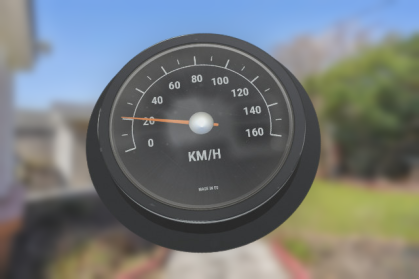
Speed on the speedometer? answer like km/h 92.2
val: km/h 20
